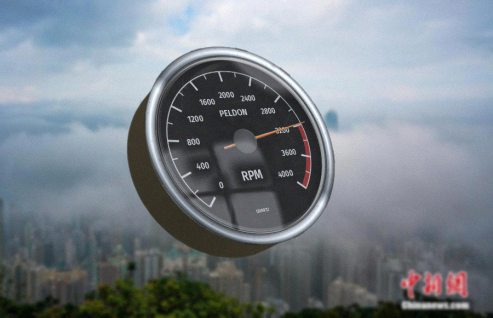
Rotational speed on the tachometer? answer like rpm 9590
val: rpm 3200
